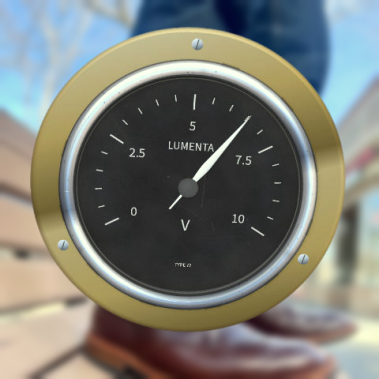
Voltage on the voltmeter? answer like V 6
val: V 6.5
